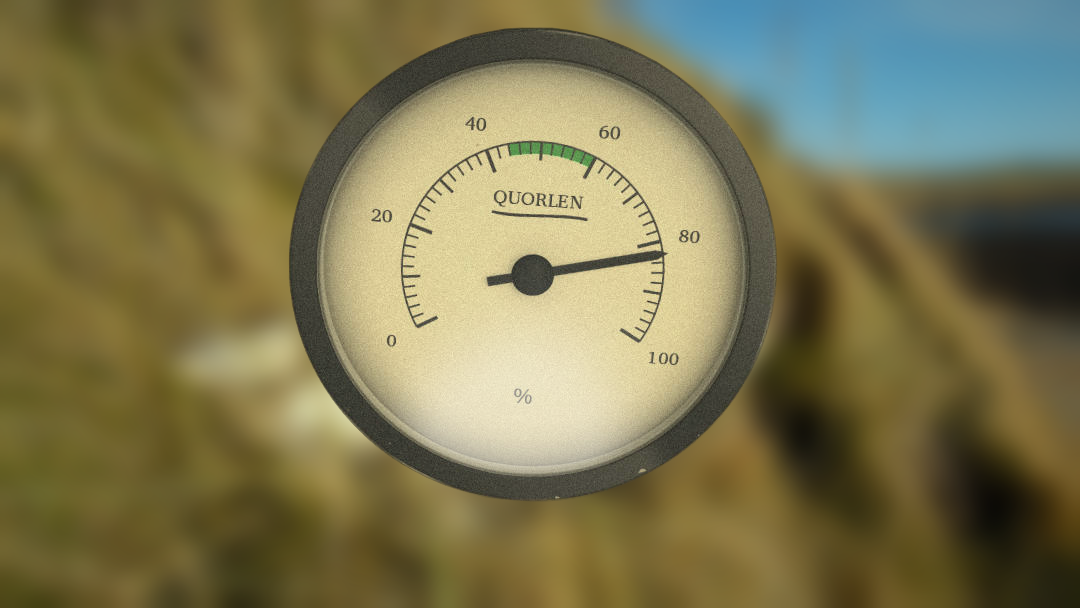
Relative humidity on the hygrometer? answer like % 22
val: % 82
